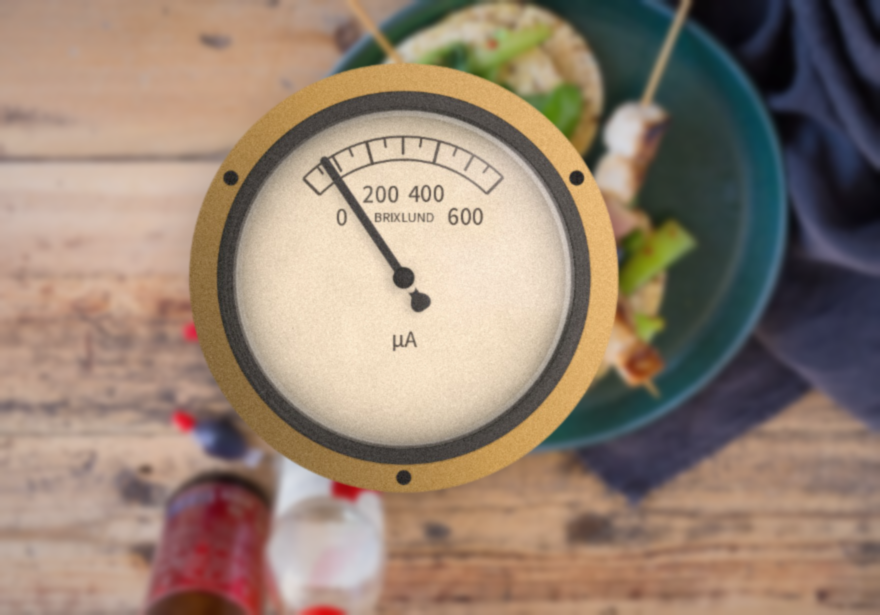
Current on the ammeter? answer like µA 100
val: µA 75
